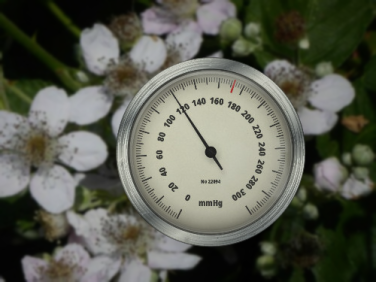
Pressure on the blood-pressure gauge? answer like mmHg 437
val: mmHg 120
